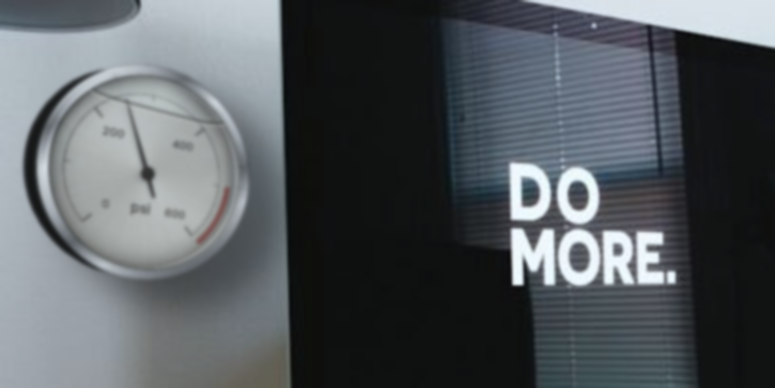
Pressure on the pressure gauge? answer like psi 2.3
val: psi 250
